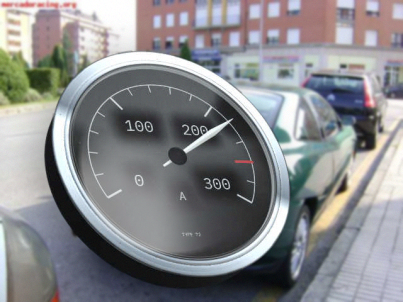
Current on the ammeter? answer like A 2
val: A 220
